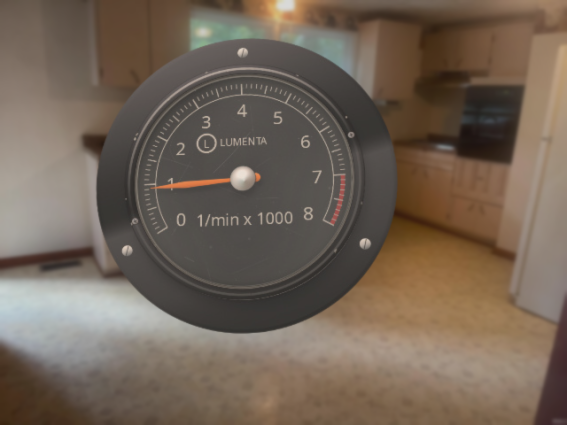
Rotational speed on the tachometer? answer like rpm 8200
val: rpm 900
